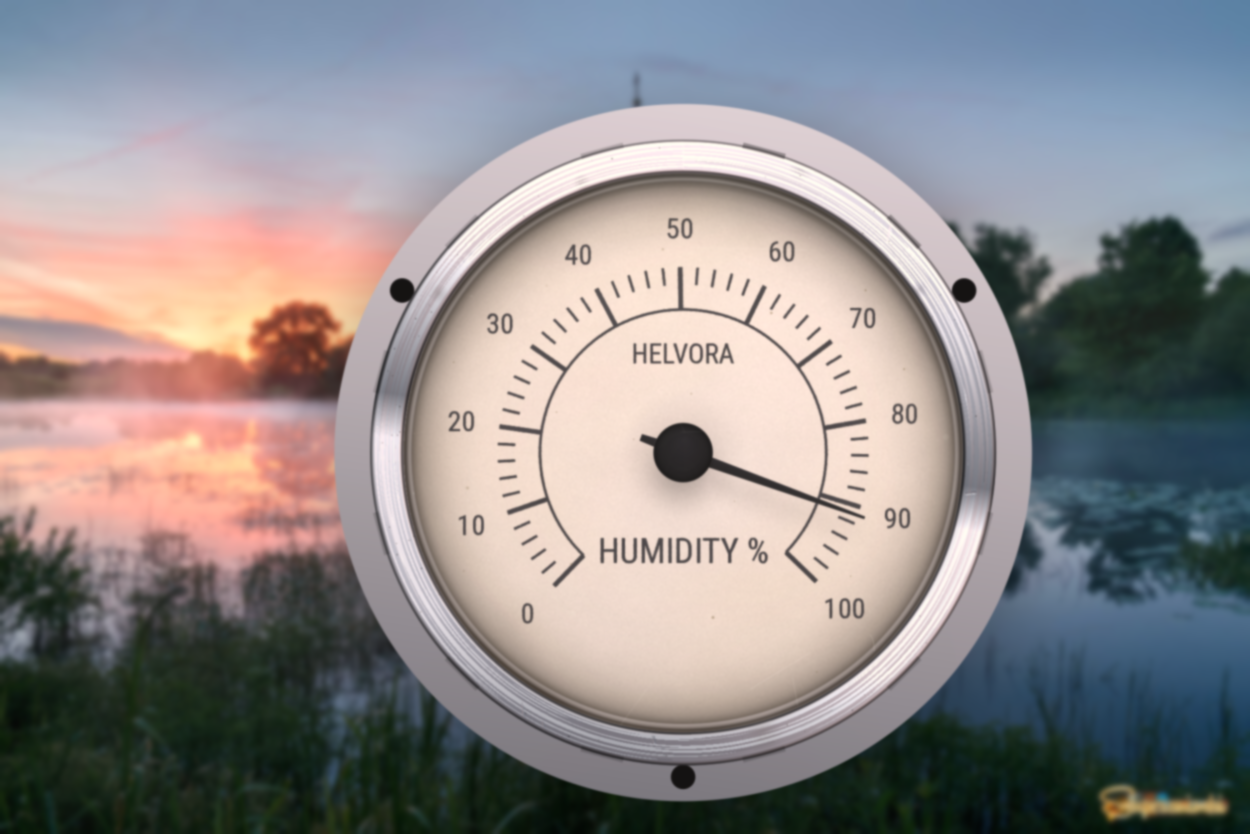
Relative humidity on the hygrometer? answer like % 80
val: % 91
